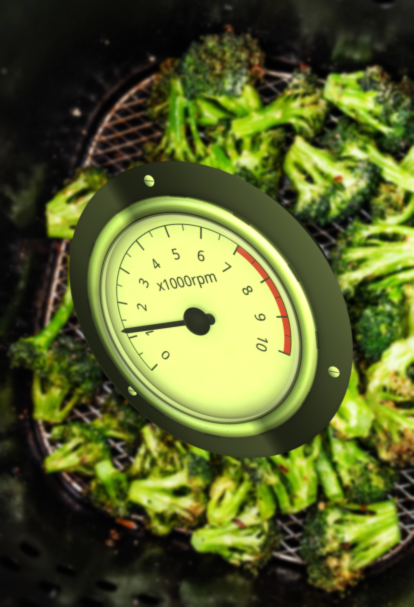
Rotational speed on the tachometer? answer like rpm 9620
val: rpm 1250
